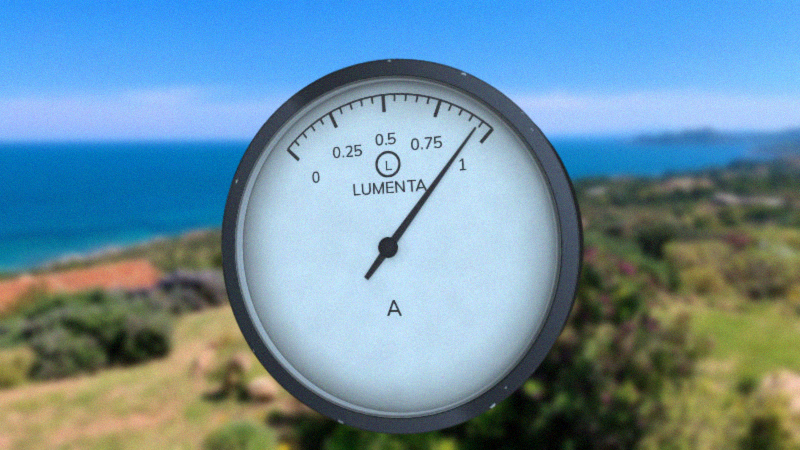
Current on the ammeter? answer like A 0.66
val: A 0.95
